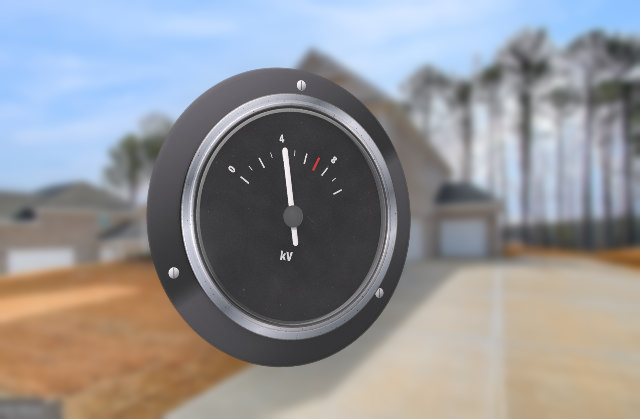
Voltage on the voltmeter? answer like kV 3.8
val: kV 4
